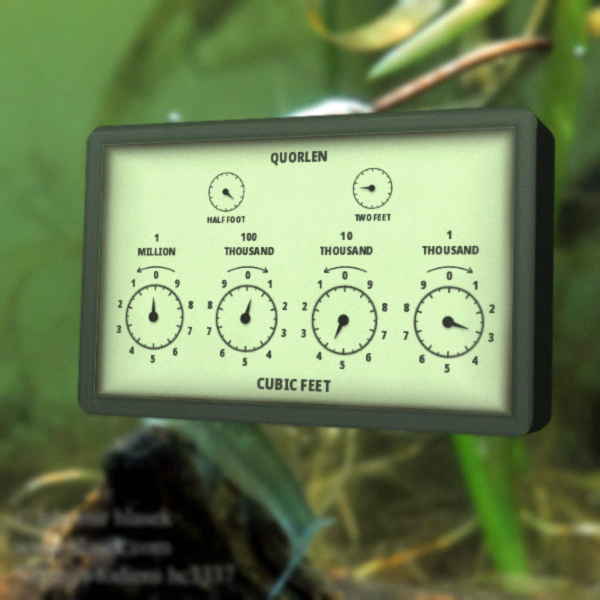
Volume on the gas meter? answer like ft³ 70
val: ft³ 4300
